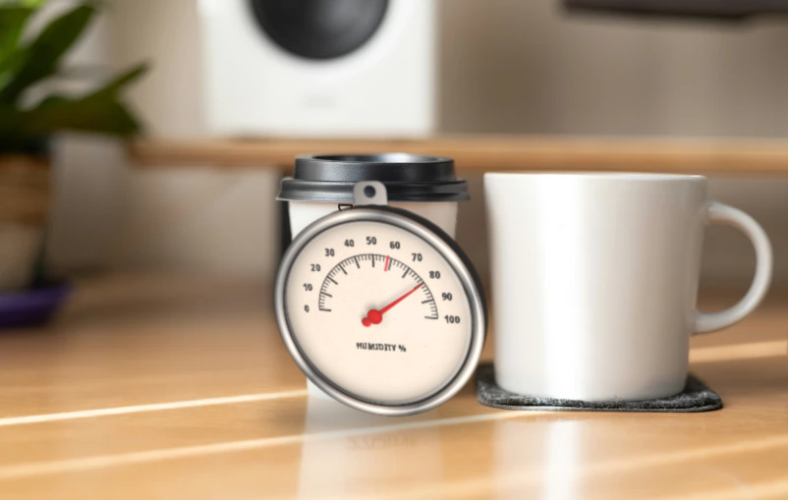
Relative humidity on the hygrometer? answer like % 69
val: % 80
